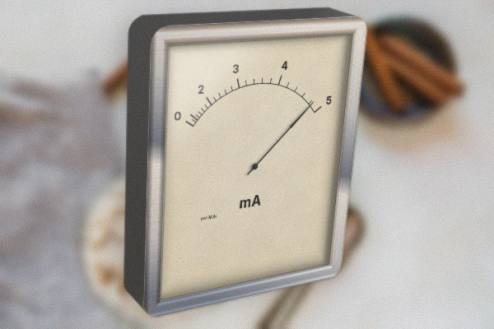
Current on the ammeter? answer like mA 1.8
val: mA 4.8
